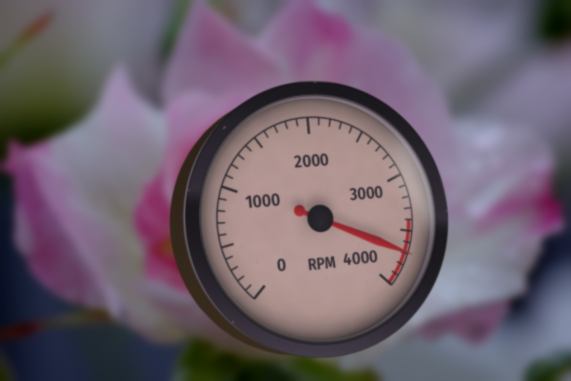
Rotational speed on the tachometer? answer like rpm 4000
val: rpm 3700
